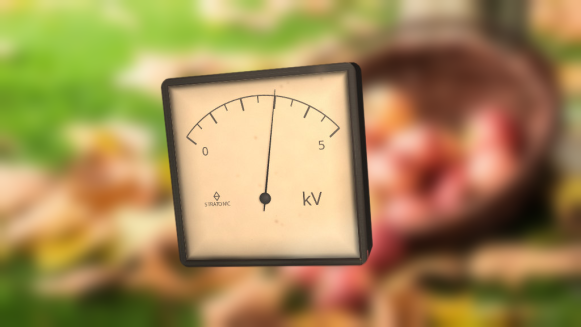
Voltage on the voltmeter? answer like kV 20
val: kV 3
